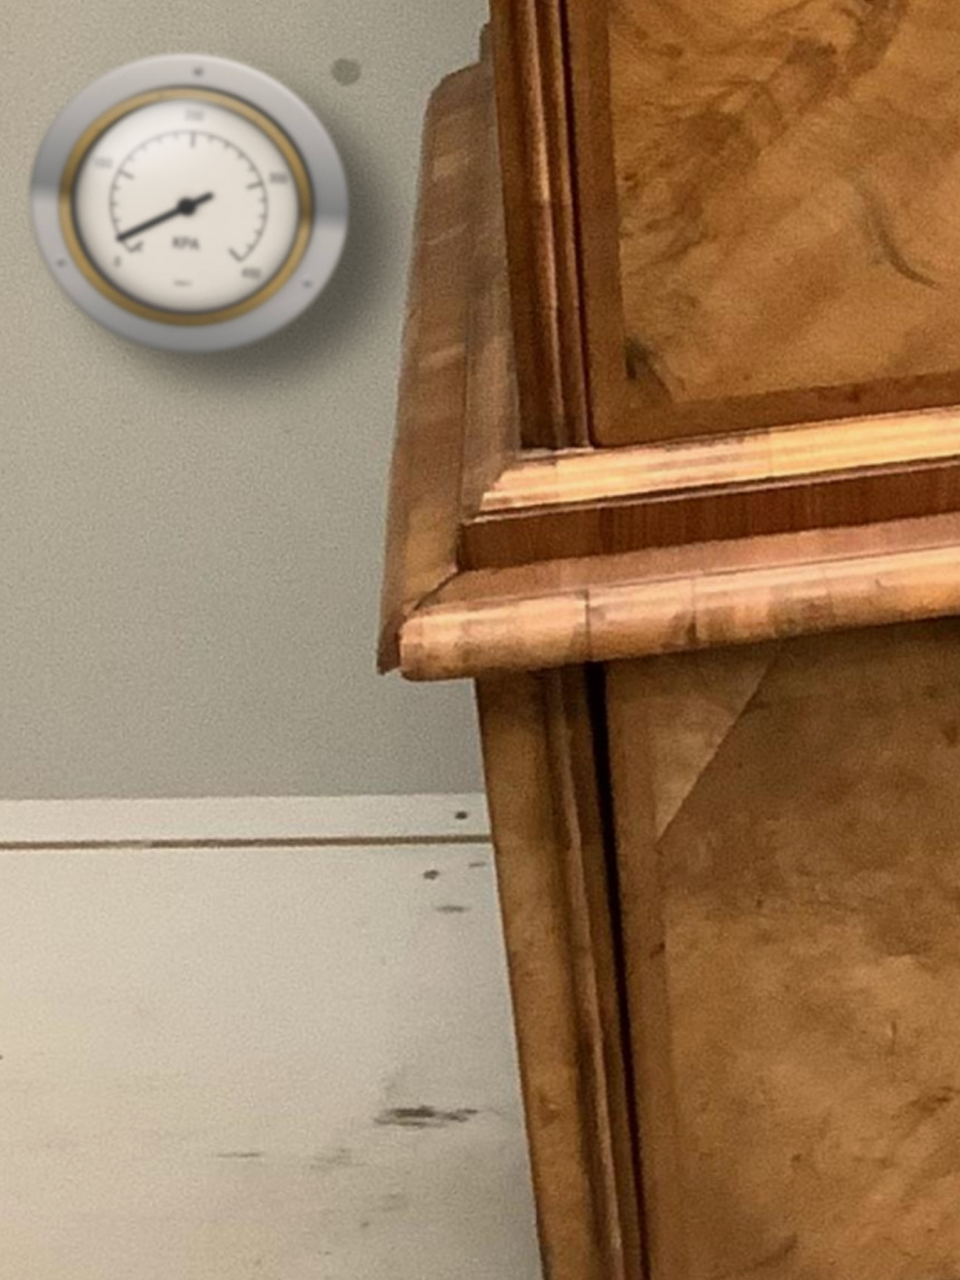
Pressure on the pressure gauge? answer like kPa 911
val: kPa 20
